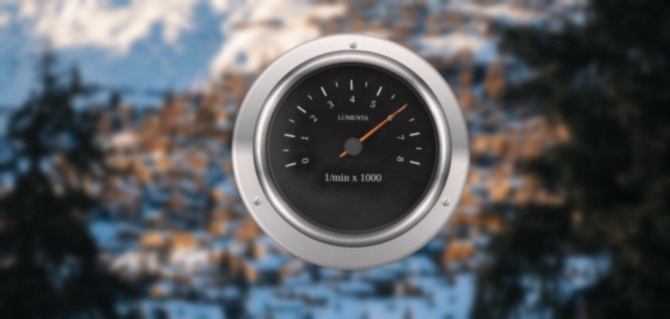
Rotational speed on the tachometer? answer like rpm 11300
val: rpm 6000
